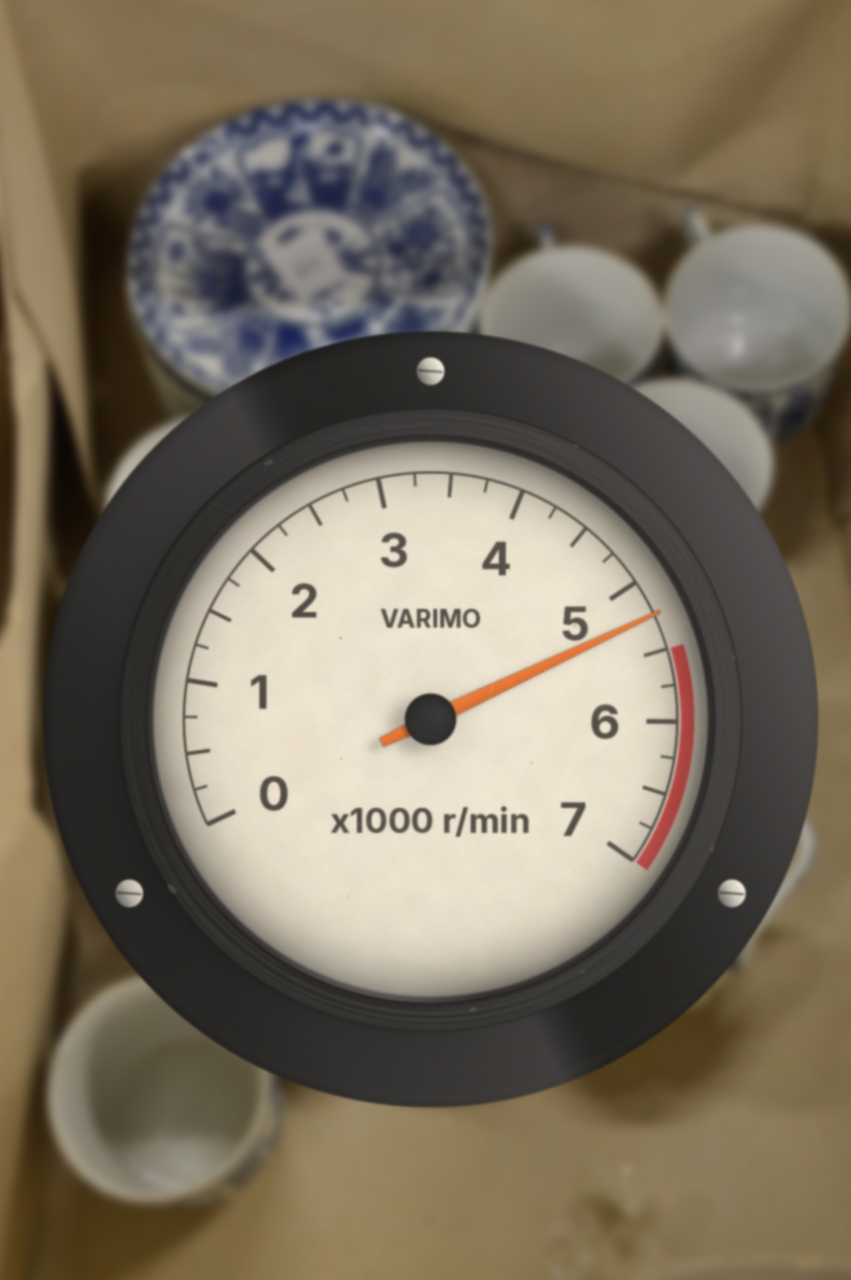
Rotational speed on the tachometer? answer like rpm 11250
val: rpm 5250
